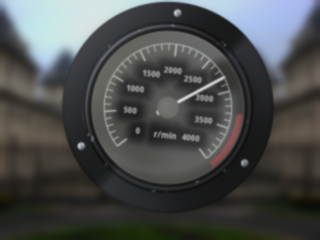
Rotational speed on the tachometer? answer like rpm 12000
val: rpm 2800
